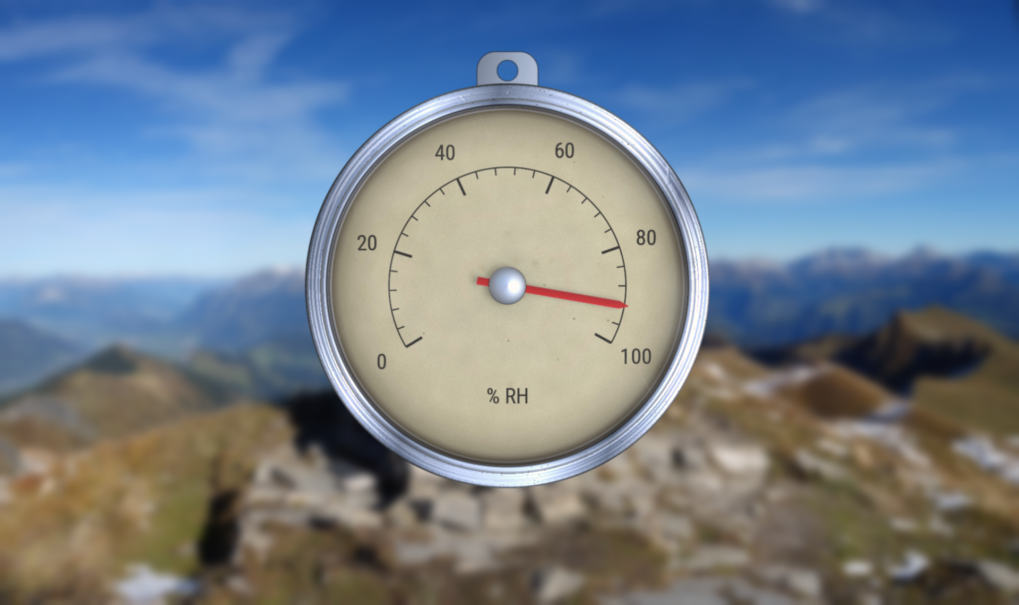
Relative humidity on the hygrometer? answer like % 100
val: % 92
